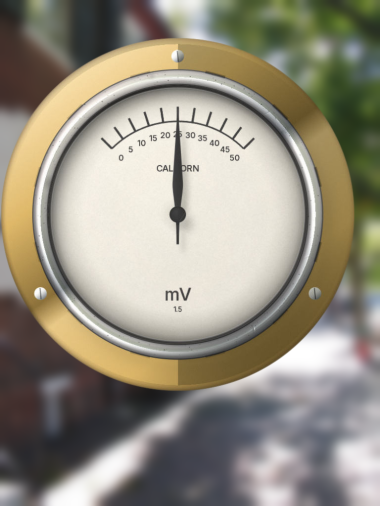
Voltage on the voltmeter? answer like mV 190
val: mV 25
